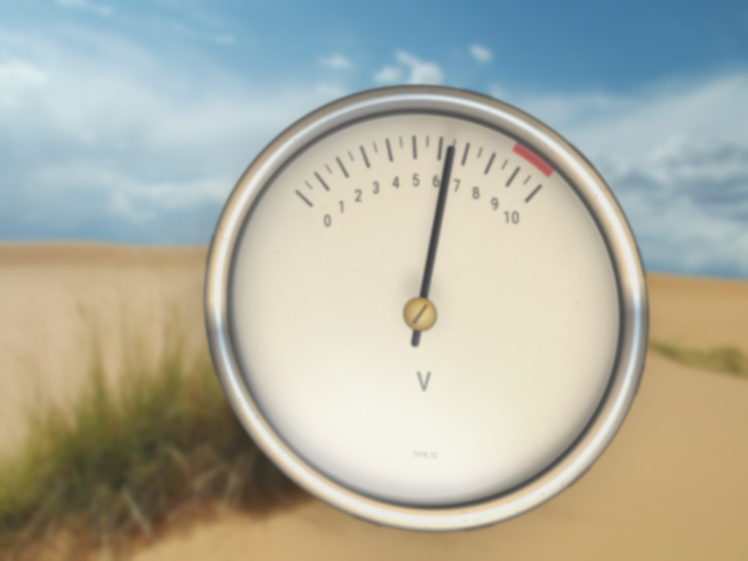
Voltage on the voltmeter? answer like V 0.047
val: V 6.5
